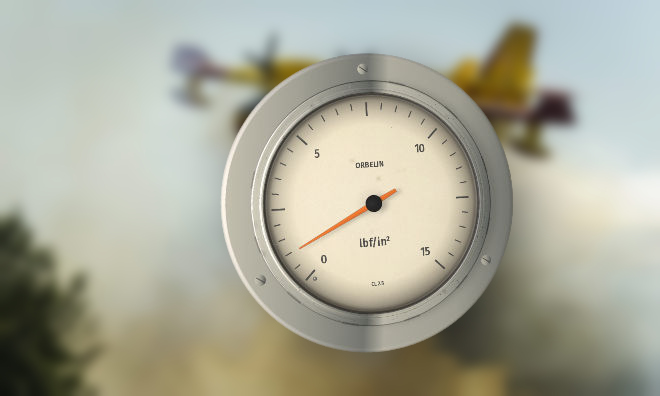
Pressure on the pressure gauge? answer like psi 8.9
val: psi 1
